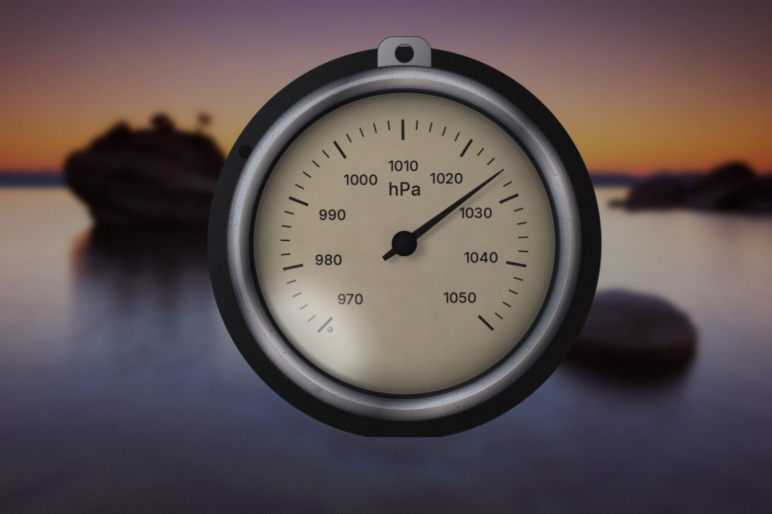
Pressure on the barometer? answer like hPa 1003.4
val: hPa 1026
